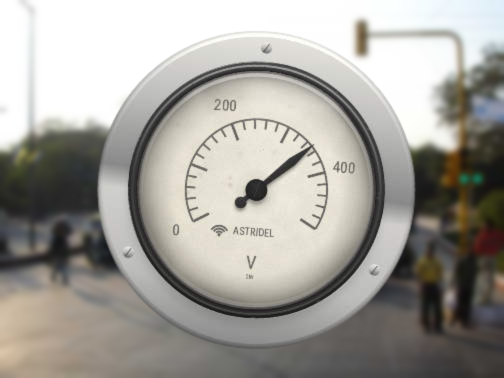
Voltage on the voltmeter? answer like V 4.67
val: V 350
